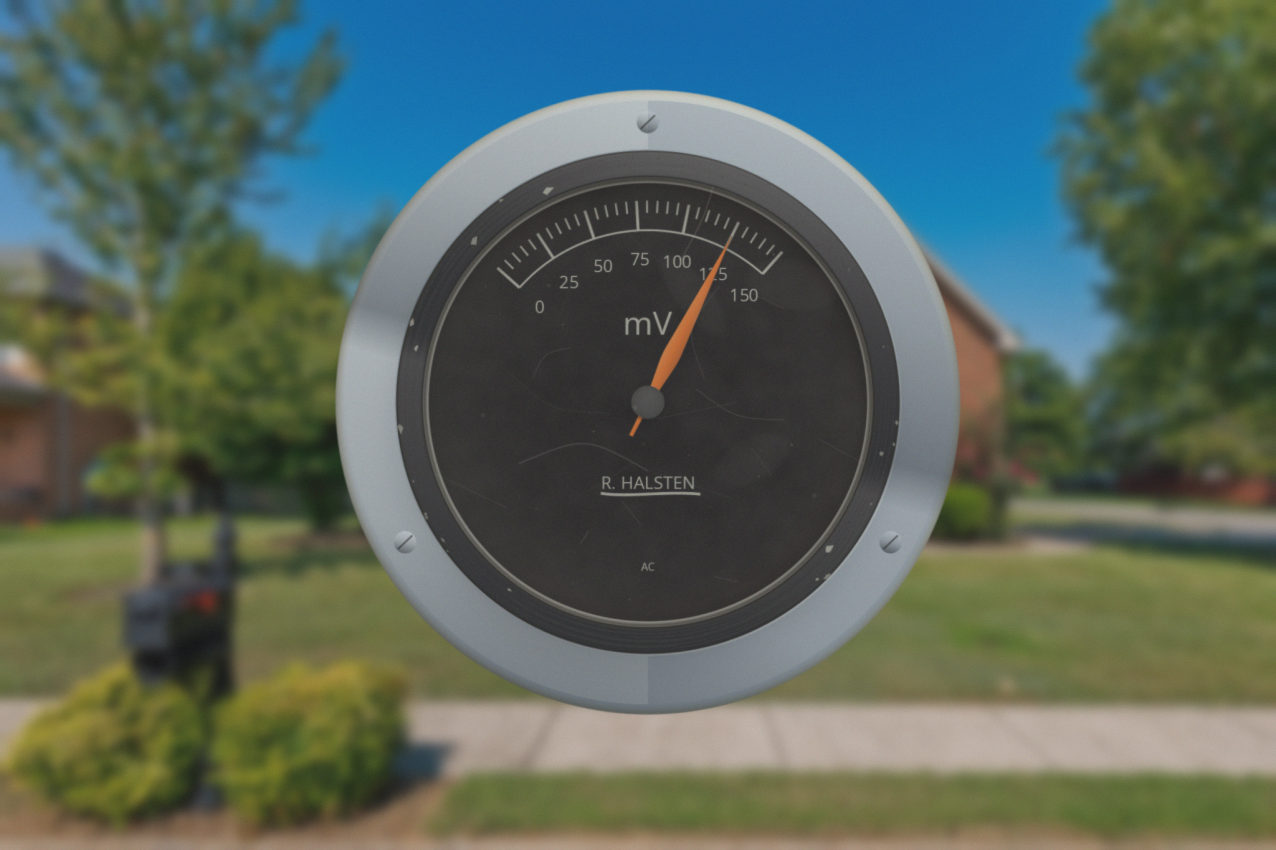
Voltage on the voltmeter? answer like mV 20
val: mV 125
